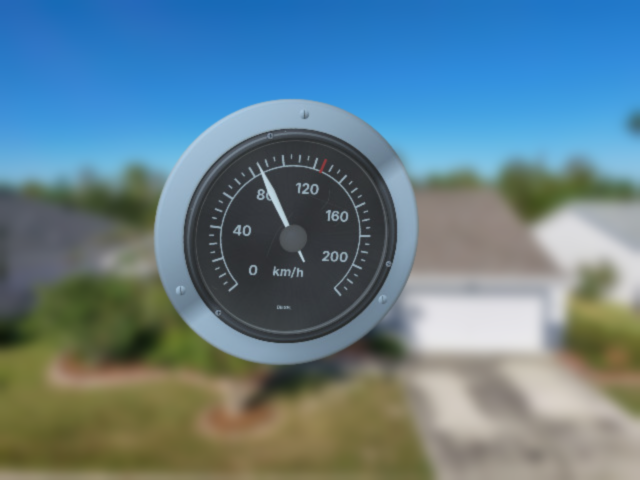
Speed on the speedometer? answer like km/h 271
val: km/h 85
